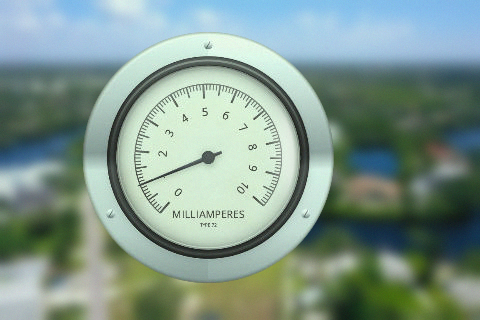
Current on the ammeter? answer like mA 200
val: mA 1
